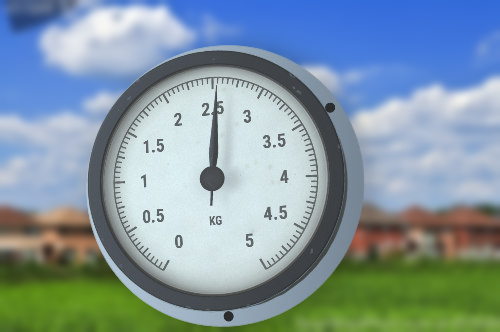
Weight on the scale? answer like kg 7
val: kg 2.55
